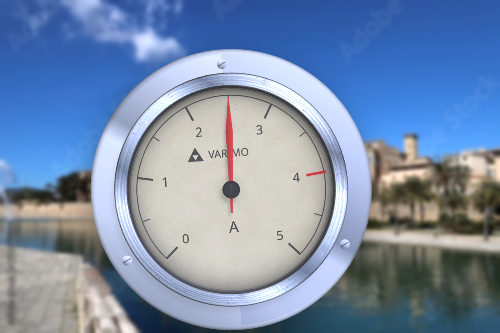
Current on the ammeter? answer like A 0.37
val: A 2.5
